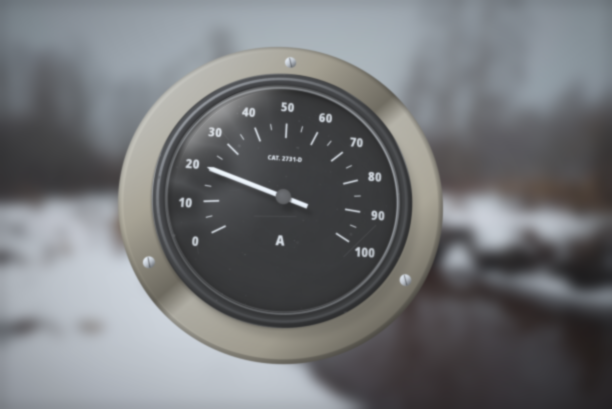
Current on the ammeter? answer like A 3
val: A 20
